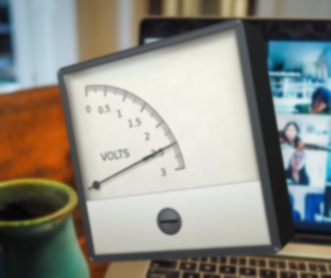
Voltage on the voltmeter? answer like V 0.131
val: V 2.5
